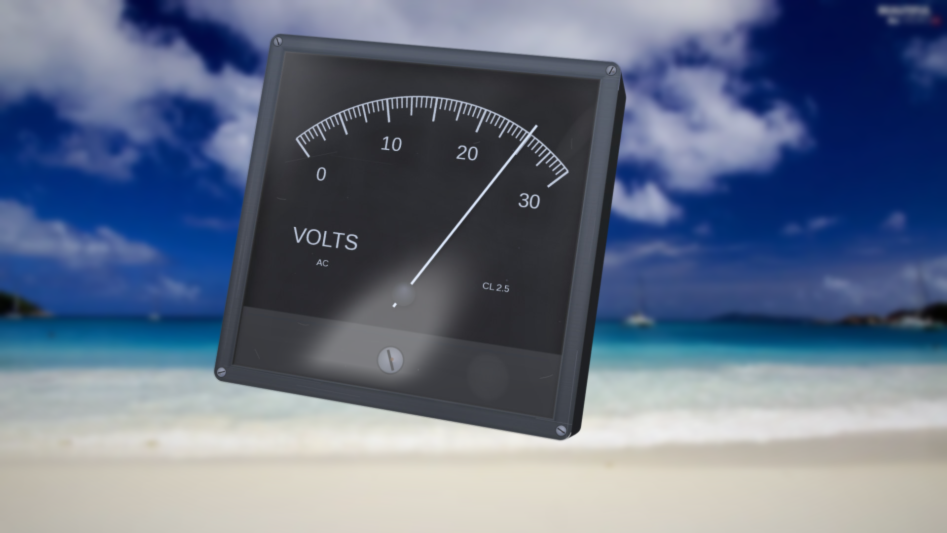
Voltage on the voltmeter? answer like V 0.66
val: V 25
